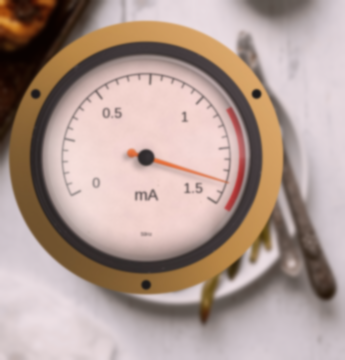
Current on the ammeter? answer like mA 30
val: mA 1.4
